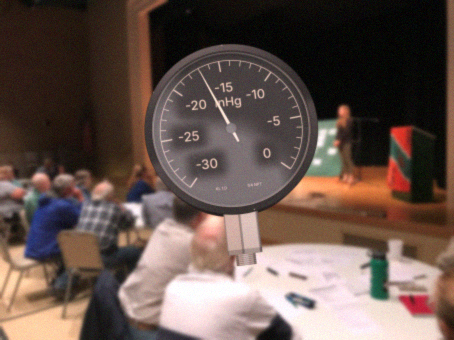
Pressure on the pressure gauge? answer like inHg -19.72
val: inHg -17
